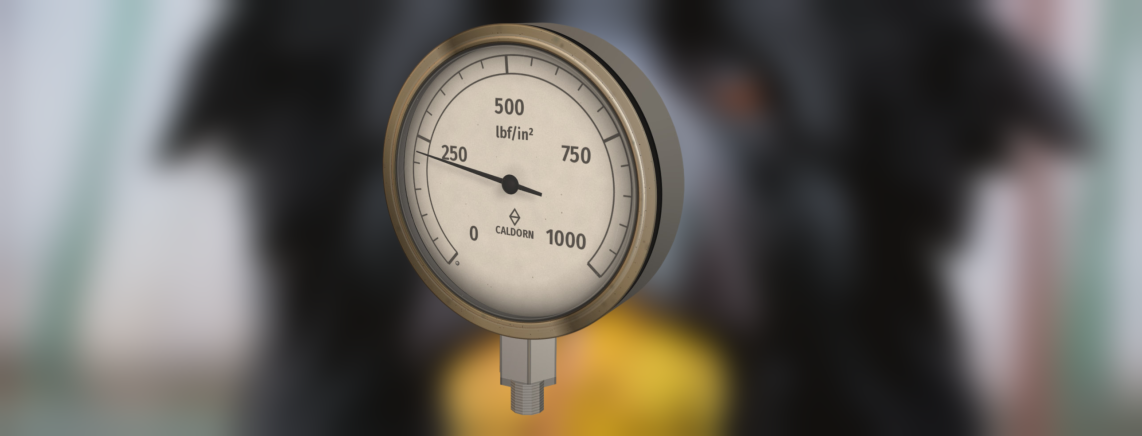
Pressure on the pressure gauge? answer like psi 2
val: psi 225
